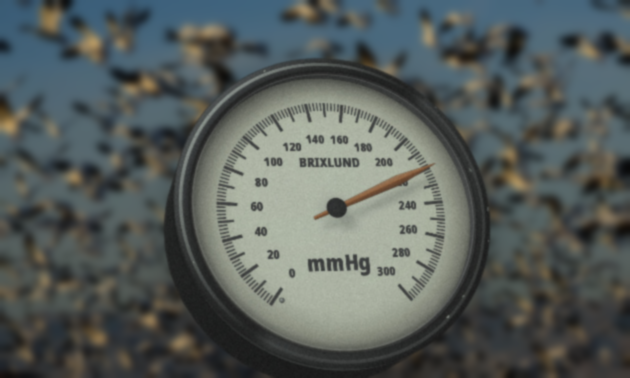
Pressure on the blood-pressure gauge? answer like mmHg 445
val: mmHg 220
